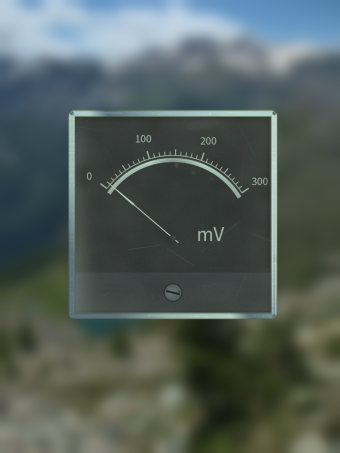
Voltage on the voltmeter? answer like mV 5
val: mV 10
